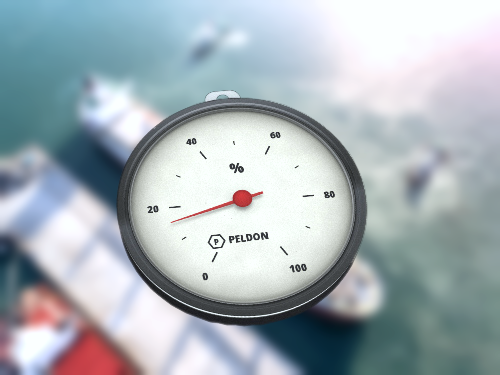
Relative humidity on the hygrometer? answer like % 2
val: % 15
